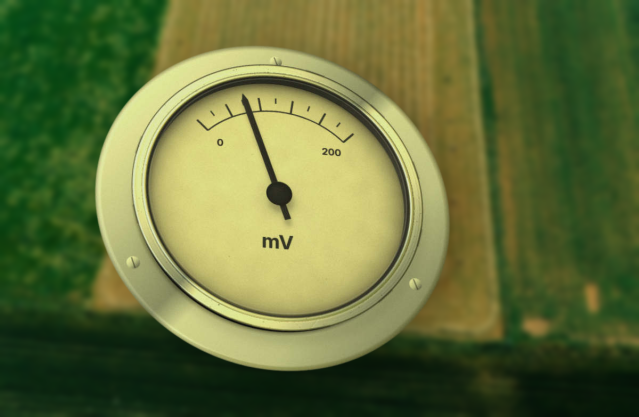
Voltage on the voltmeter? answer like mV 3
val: mV 60
